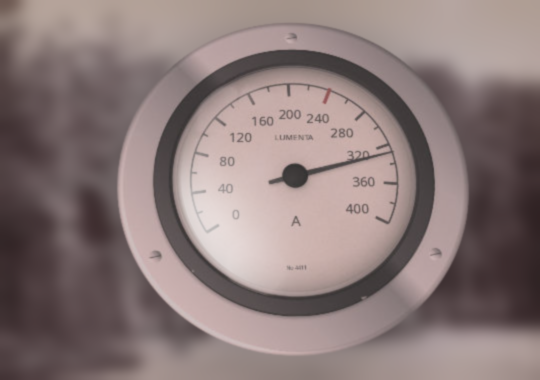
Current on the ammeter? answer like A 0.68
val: A 330
